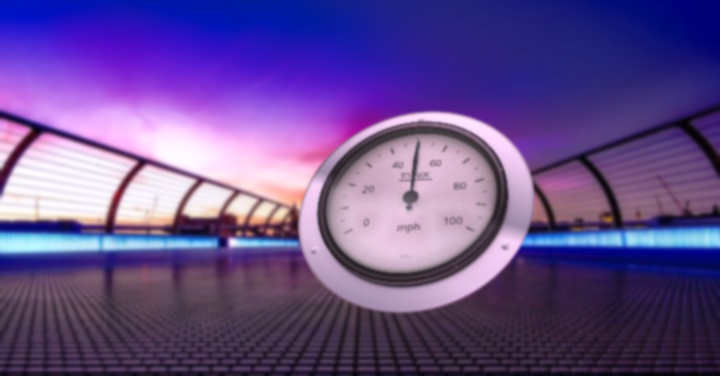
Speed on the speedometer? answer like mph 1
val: mph 50
